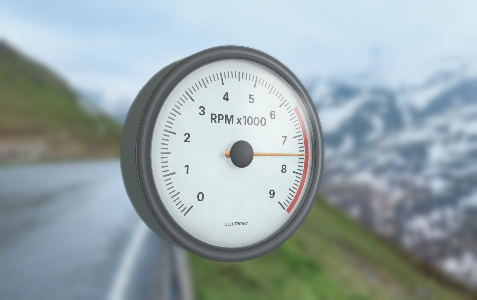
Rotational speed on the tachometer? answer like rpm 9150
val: rpm 7500
